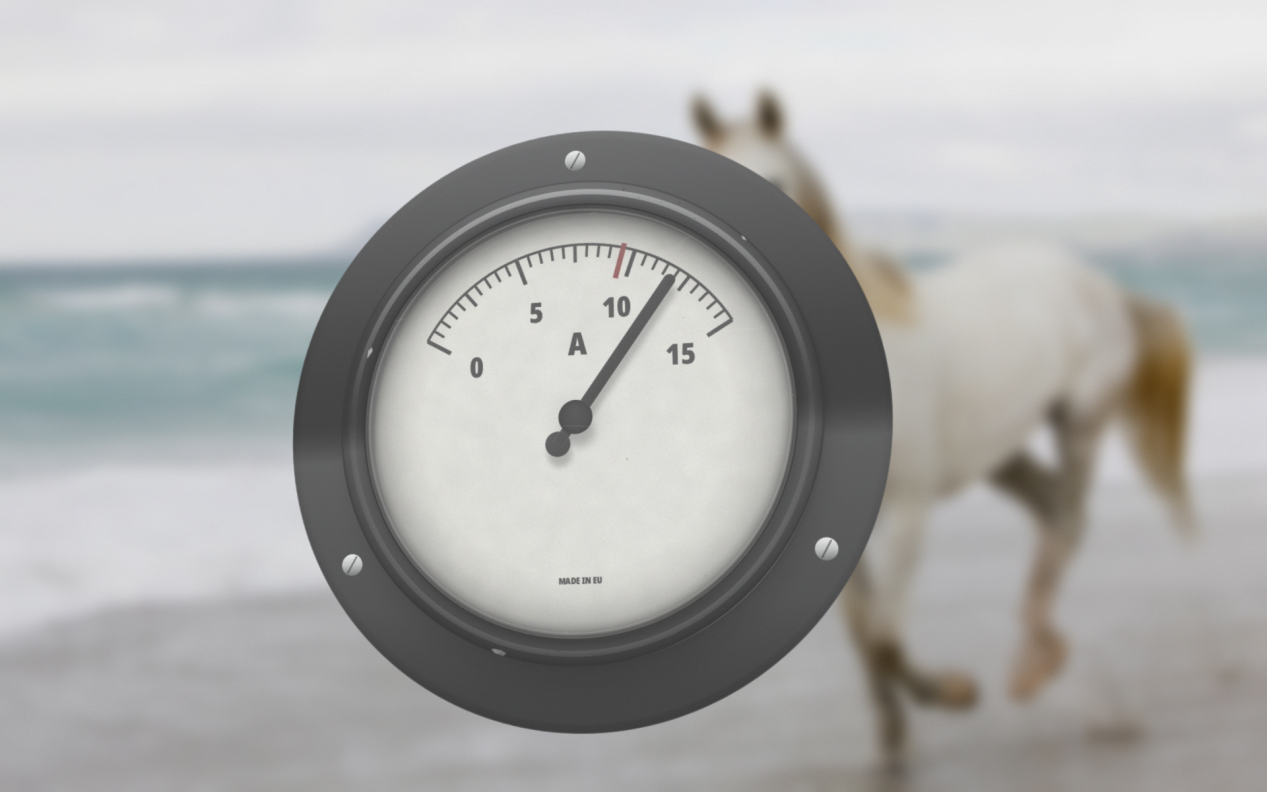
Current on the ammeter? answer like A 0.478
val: A 12
